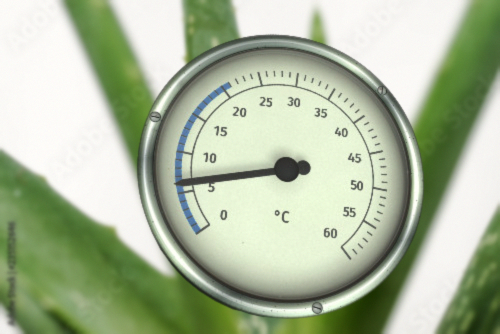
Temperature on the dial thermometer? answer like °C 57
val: °C 6
